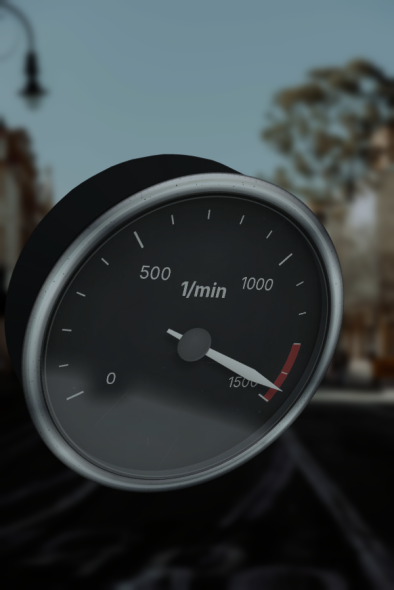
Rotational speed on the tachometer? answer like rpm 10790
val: rpm 1450
